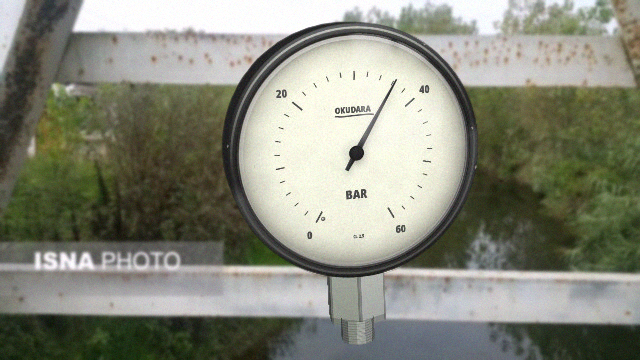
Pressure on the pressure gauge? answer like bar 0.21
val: bar 36
